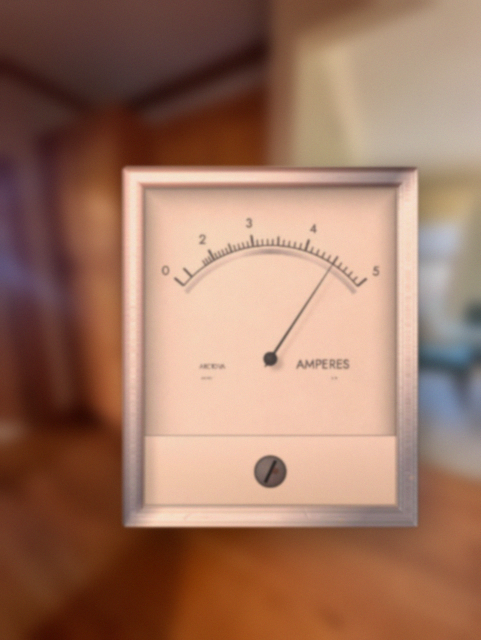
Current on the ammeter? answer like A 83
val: A 4.5
